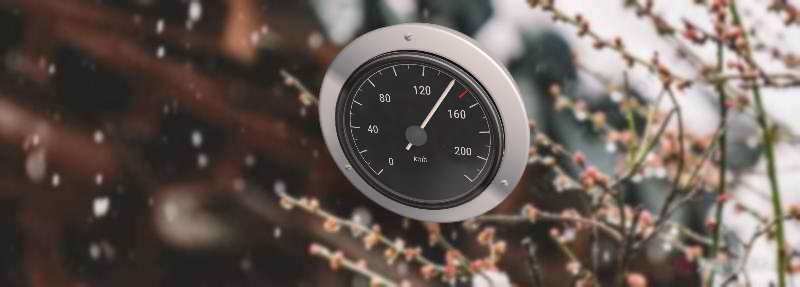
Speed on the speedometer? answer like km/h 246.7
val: km/h 140
